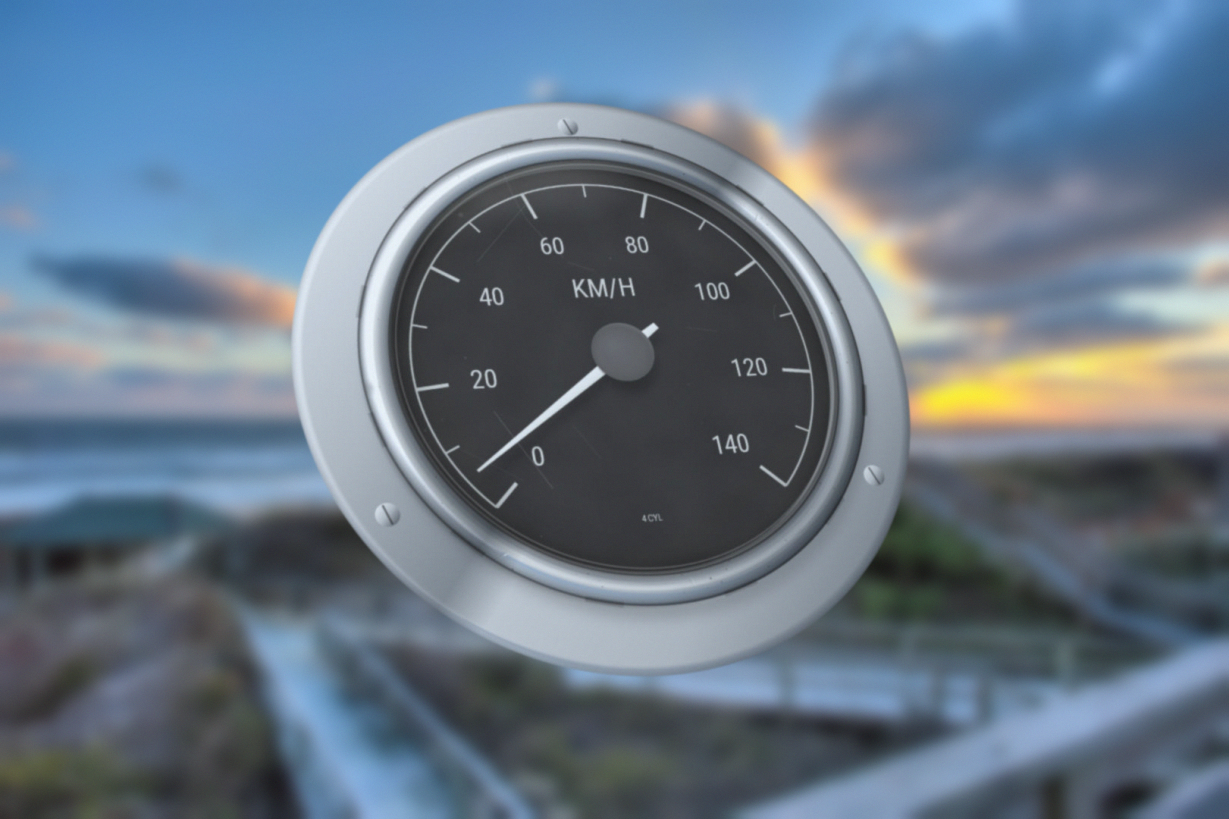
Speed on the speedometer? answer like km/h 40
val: km/h 5
